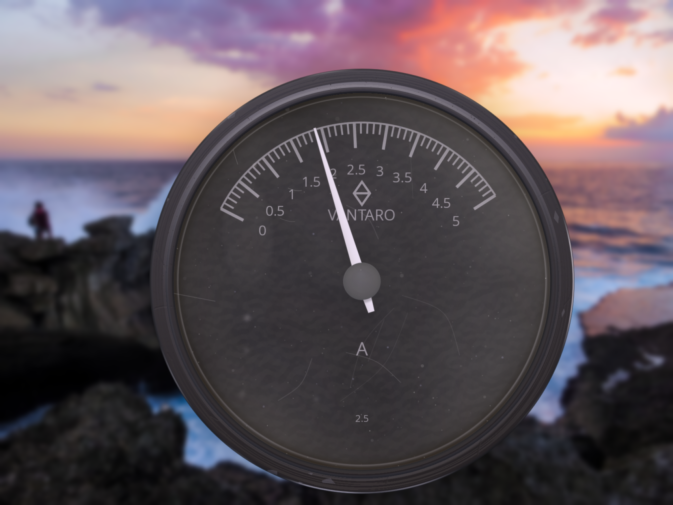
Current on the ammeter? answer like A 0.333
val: A 1.9
